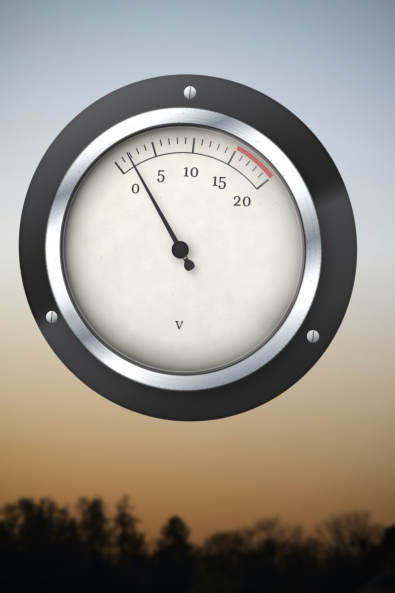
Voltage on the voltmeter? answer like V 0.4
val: V 2
